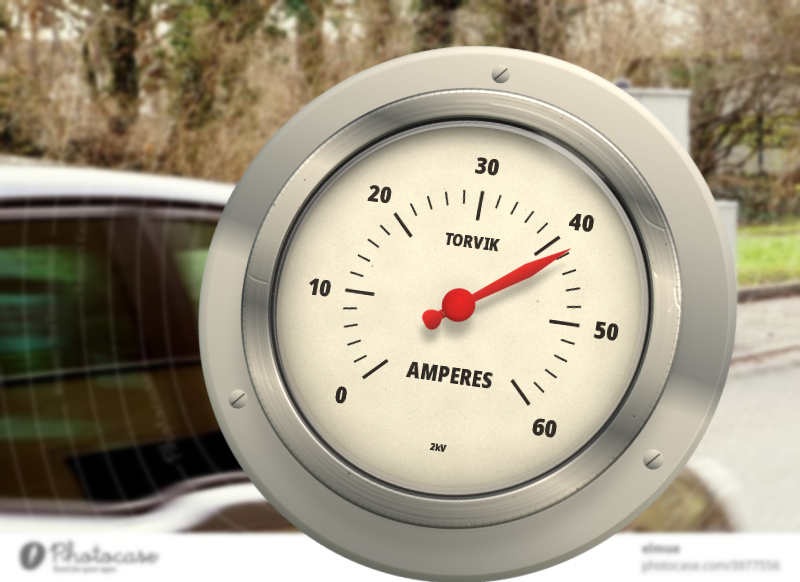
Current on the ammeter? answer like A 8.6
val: A 42
